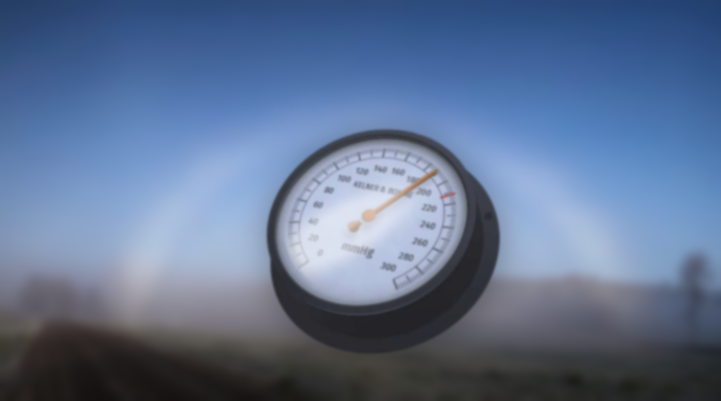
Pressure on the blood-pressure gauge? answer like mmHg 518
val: mmHg 190
